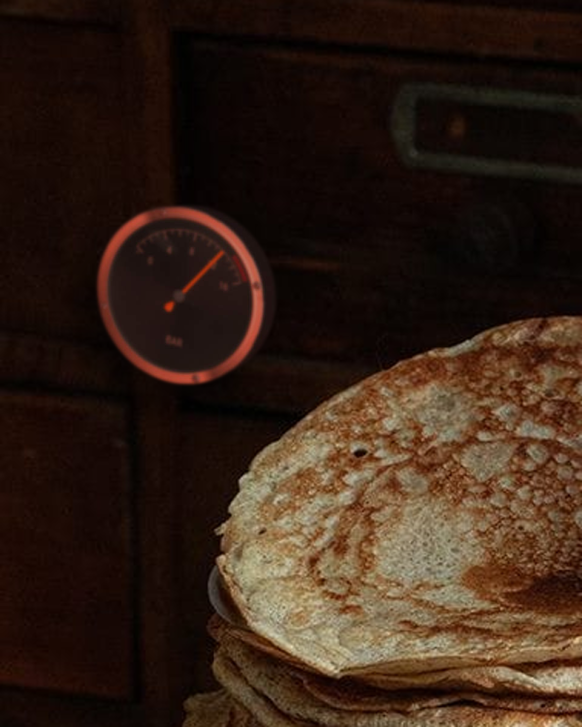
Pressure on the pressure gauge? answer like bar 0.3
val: bar 12
